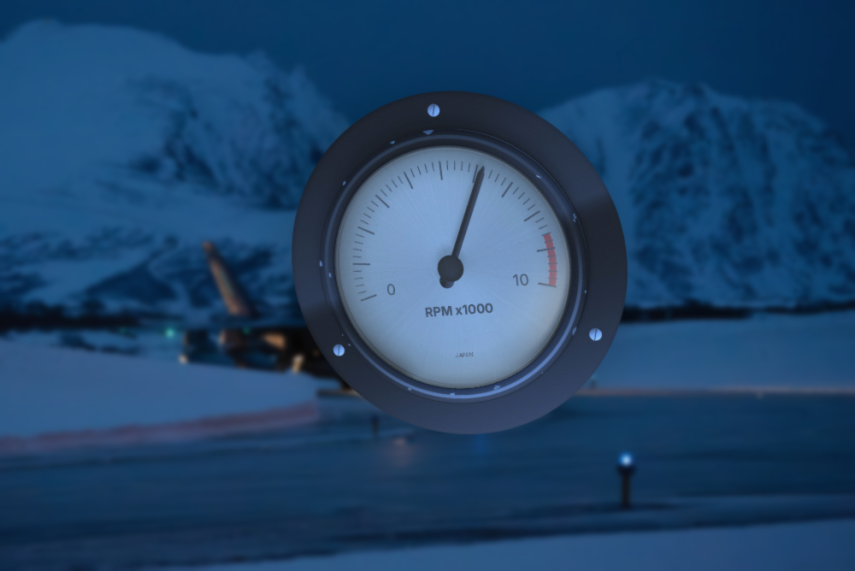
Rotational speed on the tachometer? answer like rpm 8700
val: rpm 6200
